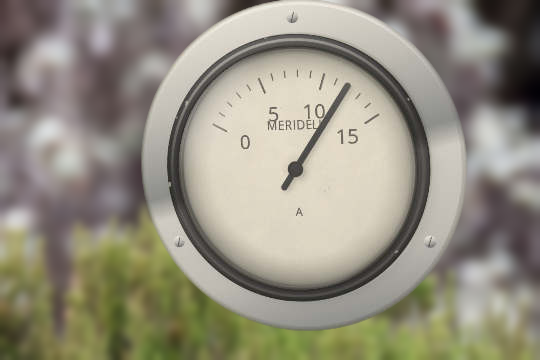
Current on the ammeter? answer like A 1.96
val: A 12
